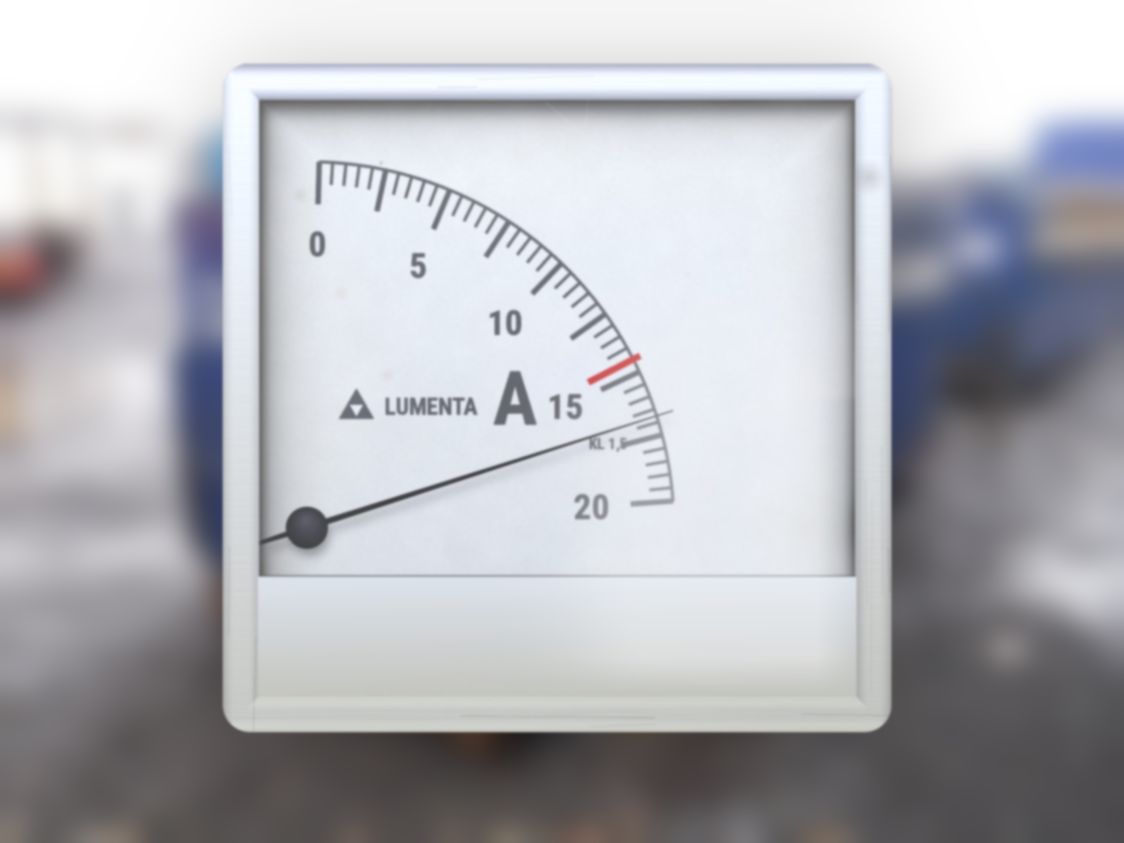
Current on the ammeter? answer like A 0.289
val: A 16.75
